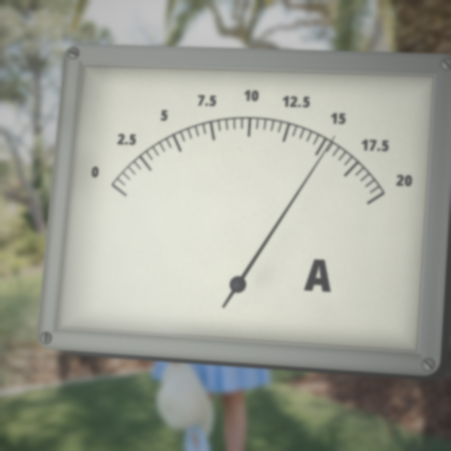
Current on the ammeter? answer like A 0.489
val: A 15.5
